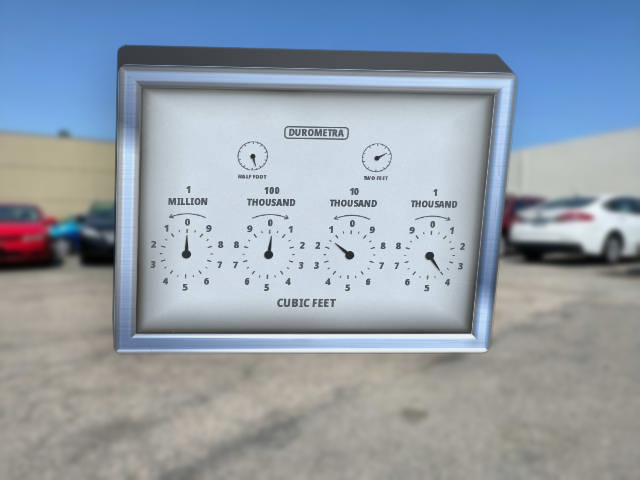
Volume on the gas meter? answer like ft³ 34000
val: ft³ 1400
